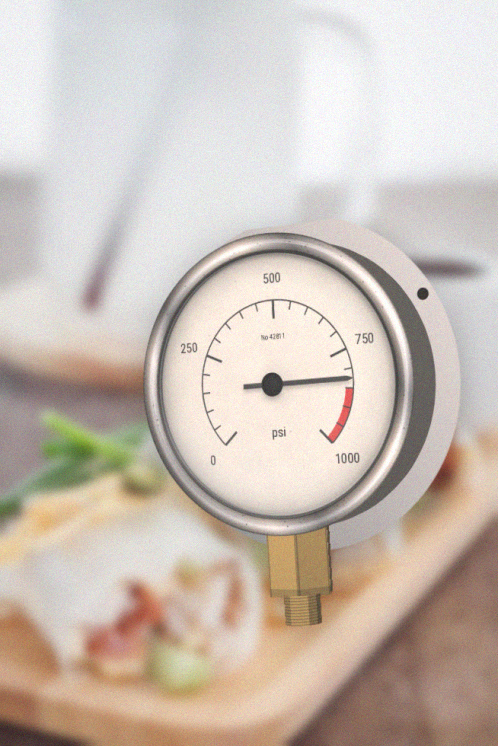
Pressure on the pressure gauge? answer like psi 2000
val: psi 825
